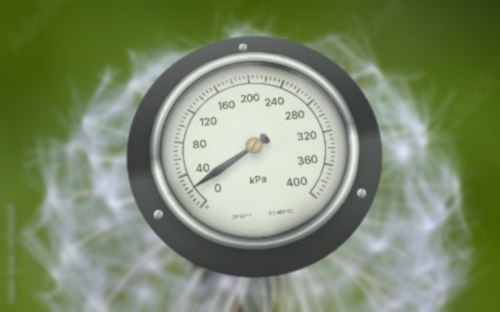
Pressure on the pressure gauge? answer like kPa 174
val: kPa 20
